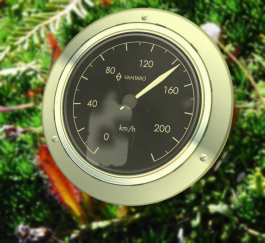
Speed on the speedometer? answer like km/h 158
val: km/h 145
